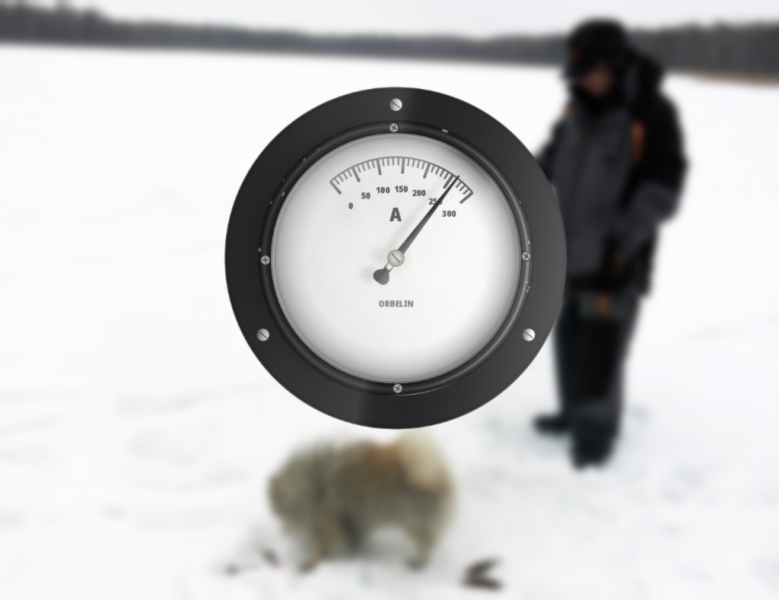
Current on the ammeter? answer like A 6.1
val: A 260
